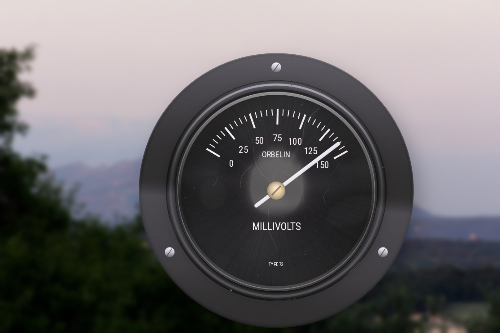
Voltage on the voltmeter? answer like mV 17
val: mV 140
